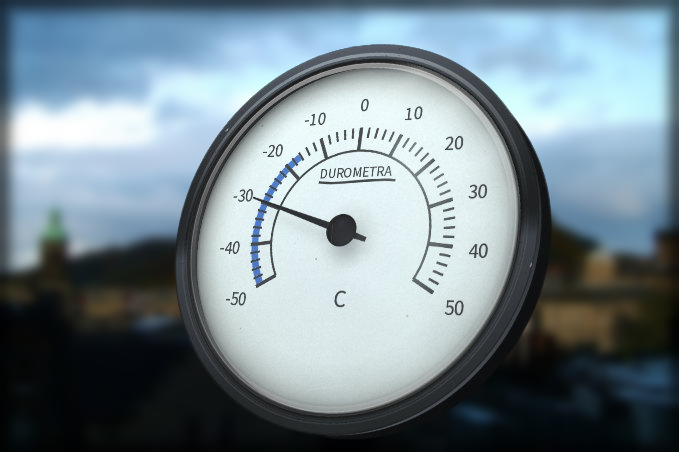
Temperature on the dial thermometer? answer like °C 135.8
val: °C -30
